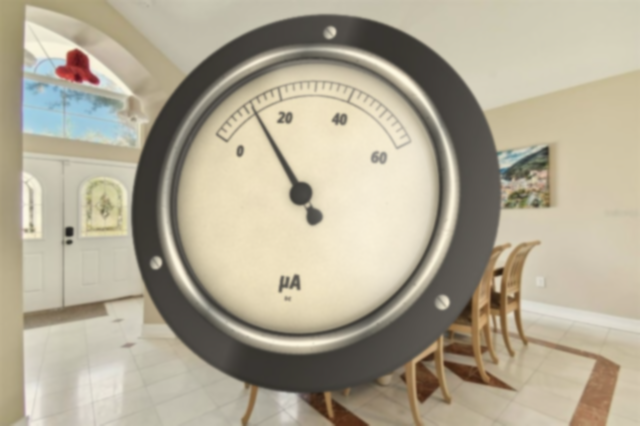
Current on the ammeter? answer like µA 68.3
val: µA 12
